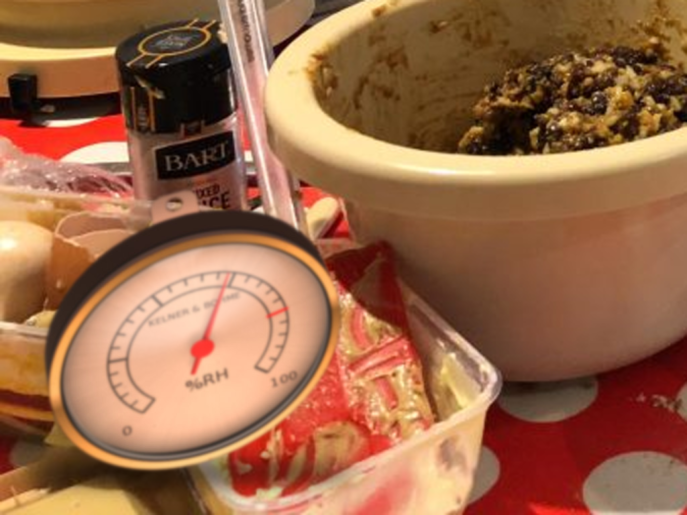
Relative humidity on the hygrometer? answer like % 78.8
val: % 58
